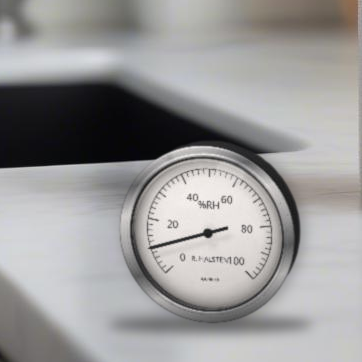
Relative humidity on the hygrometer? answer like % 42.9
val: % 10
